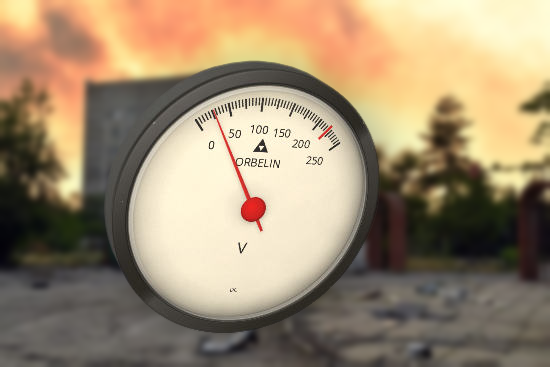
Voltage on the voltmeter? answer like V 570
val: V 25
